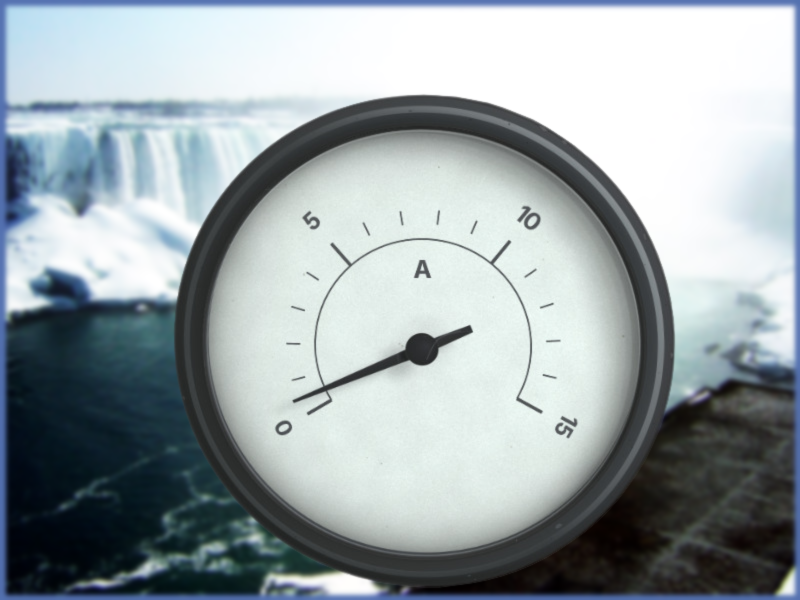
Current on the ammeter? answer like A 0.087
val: A 0.5
